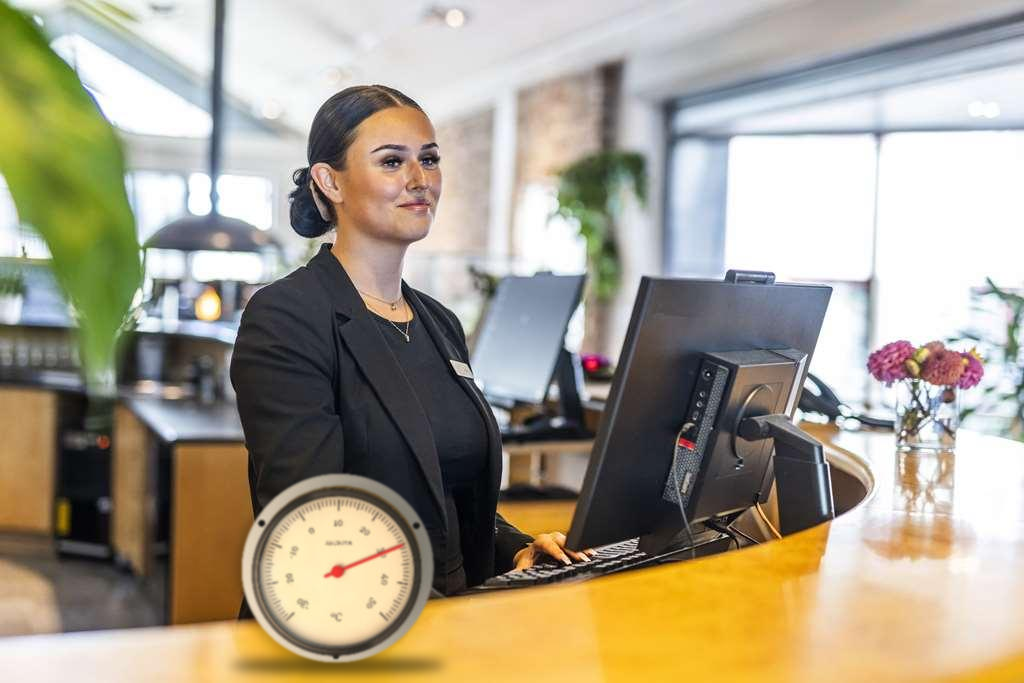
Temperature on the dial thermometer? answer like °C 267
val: °C 30
